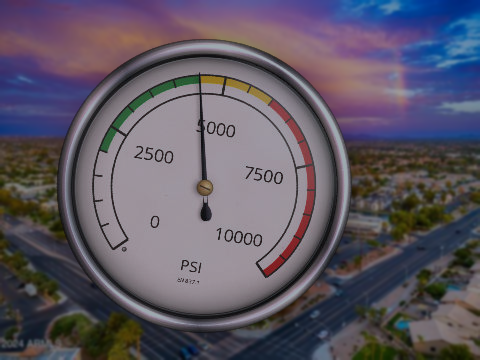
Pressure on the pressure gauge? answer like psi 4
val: psi 4500
